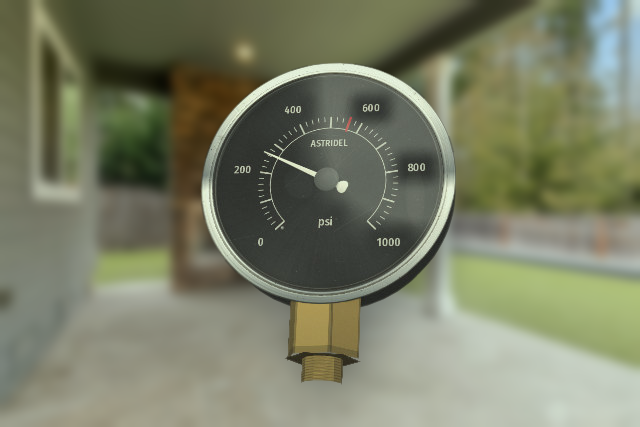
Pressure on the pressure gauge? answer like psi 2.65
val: psi 260
